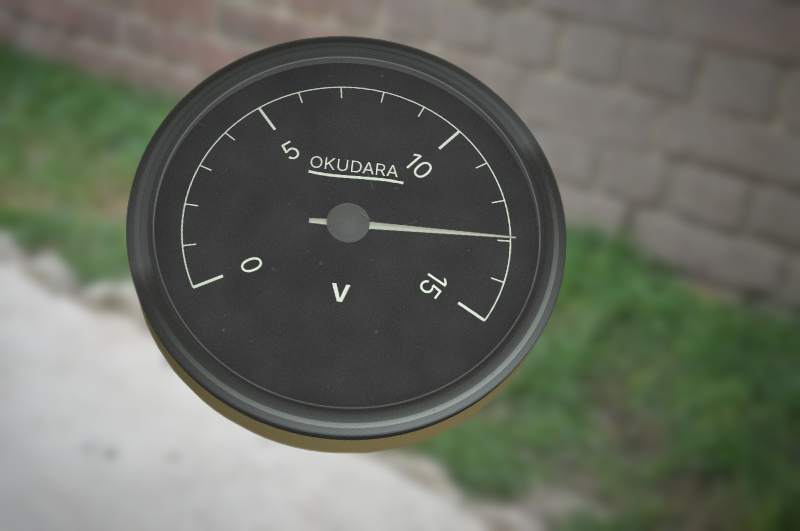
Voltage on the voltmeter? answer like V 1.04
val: V 13
